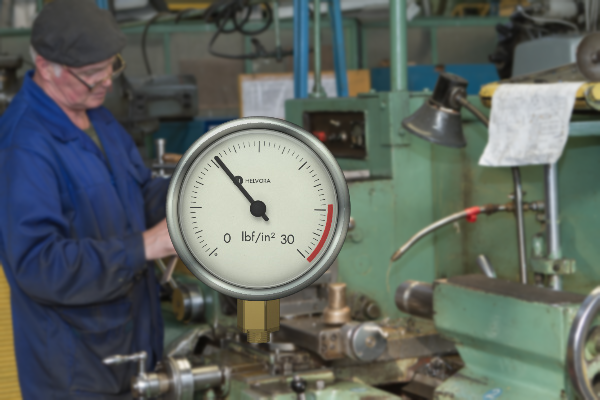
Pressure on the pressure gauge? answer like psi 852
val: psi 10.5
